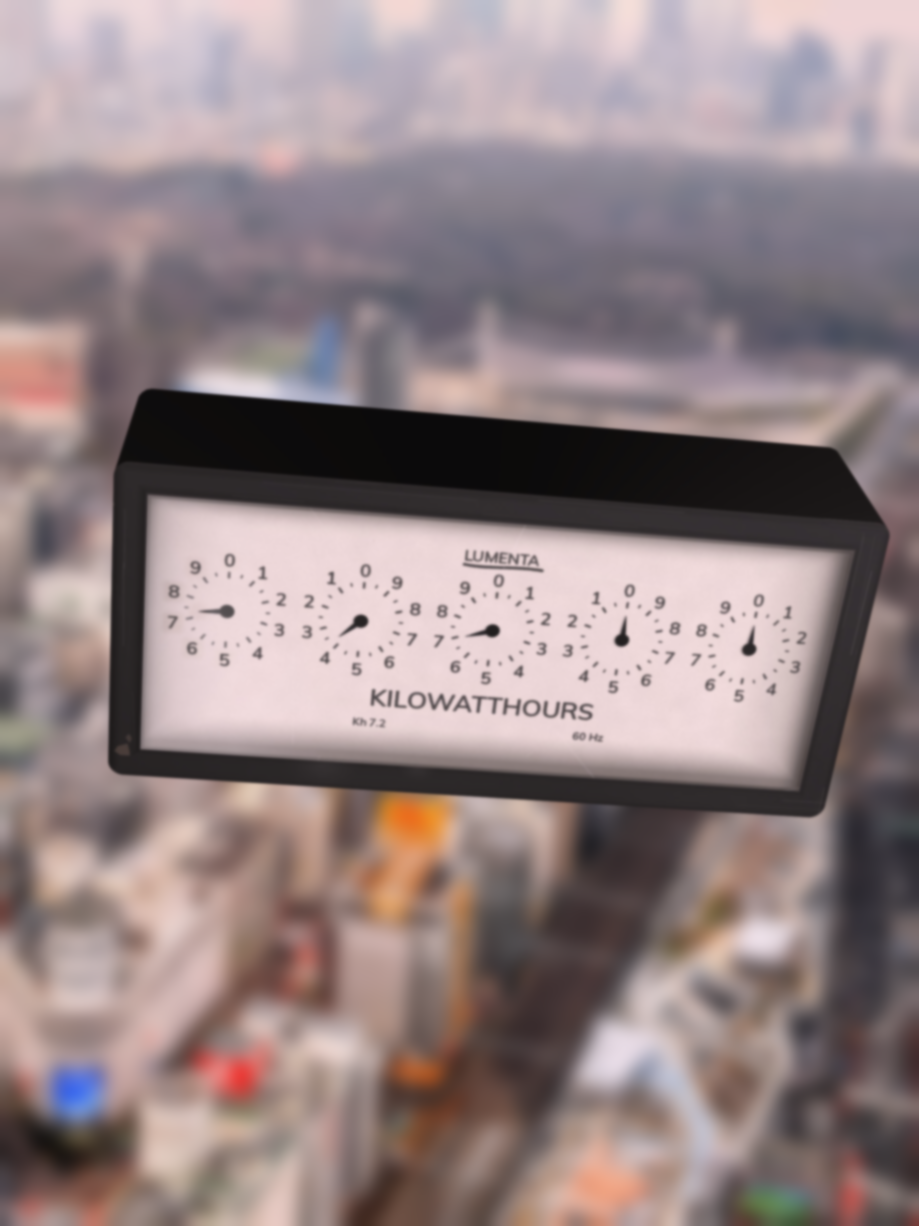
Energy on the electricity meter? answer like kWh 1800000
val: kWh 73700
